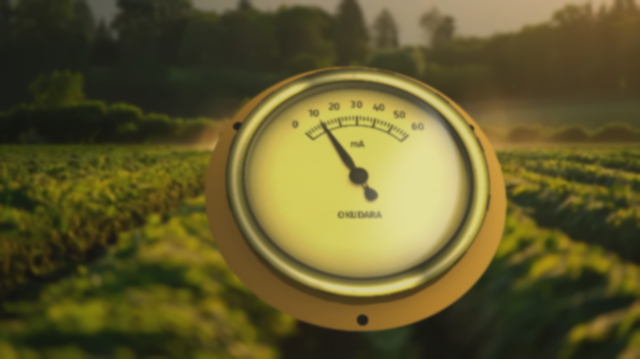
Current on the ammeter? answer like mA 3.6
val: mA 10
